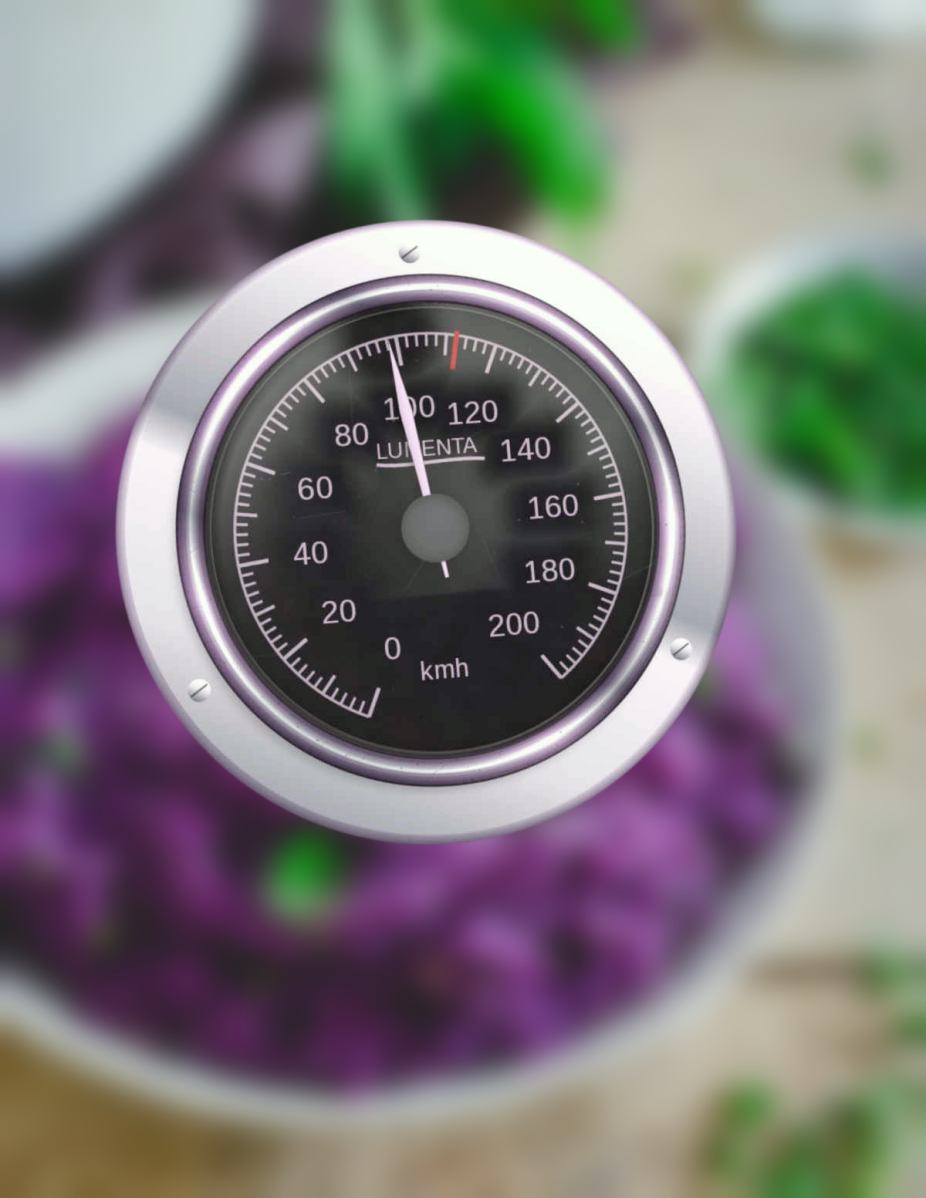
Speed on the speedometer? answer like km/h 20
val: km/h 98
